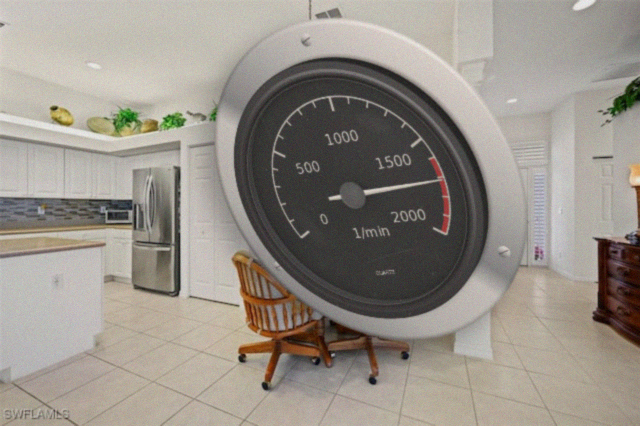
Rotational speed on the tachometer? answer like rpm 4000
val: rpm 1700
